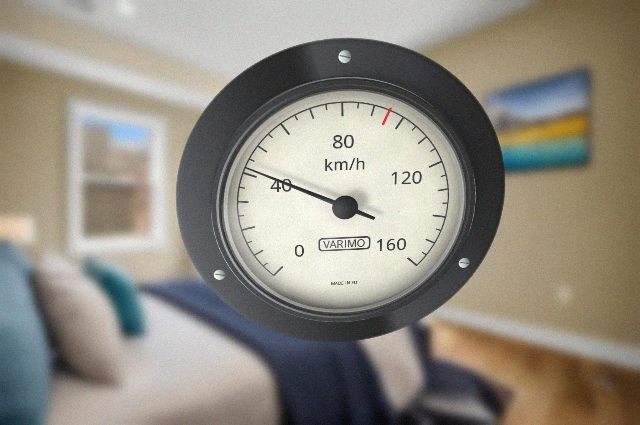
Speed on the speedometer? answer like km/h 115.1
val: km/h 42.5
